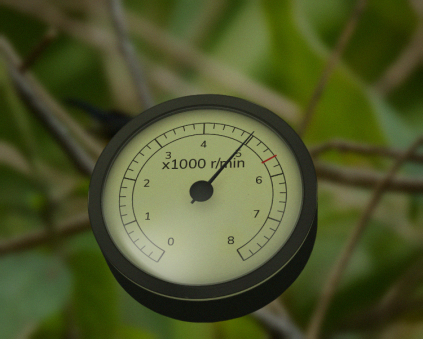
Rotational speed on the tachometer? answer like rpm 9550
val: rpm 5000
